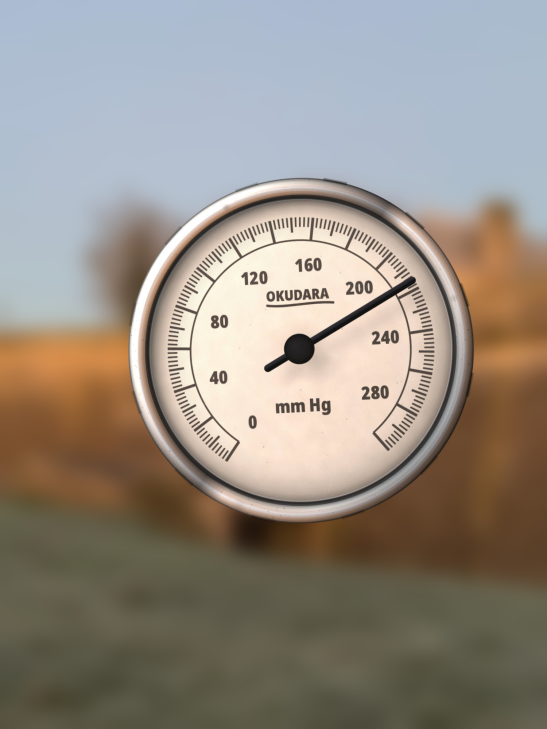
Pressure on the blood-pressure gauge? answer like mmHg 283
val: mmHg 216
